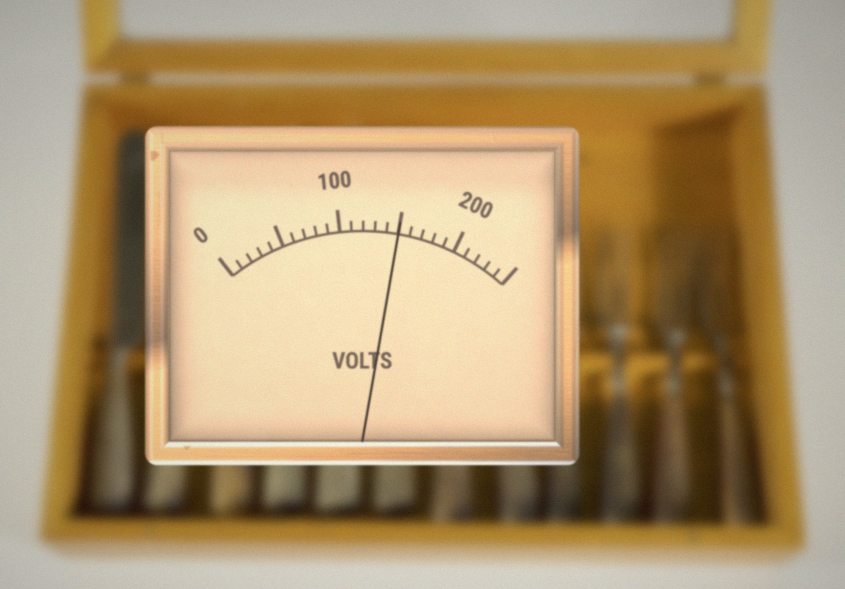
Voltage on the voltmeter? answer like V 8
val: V 150
